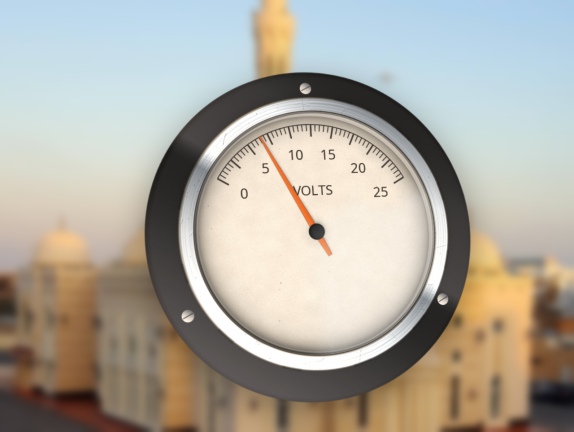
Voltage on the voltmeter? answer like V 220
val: V 6.5
